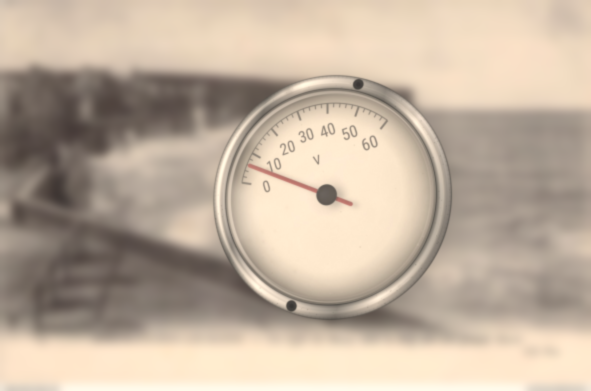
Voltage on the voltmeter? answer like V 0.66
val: V 6
